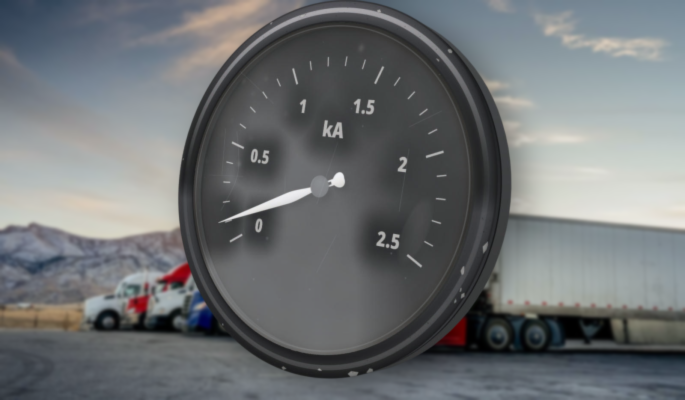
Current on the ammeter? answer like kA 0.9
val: kA 0.1
